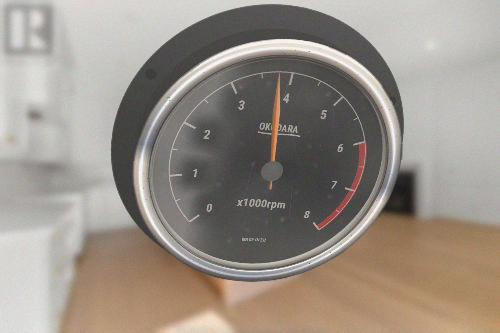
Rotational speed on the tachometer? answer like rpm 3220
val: rpm 3750
